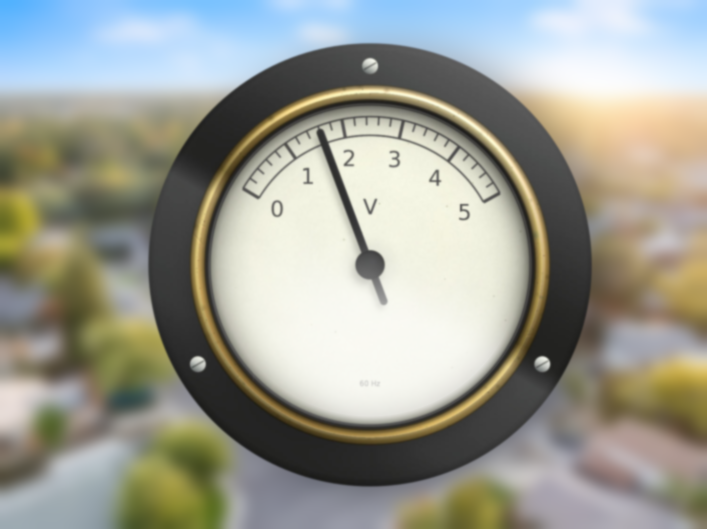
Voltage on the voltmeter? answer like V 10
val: V 1.6
